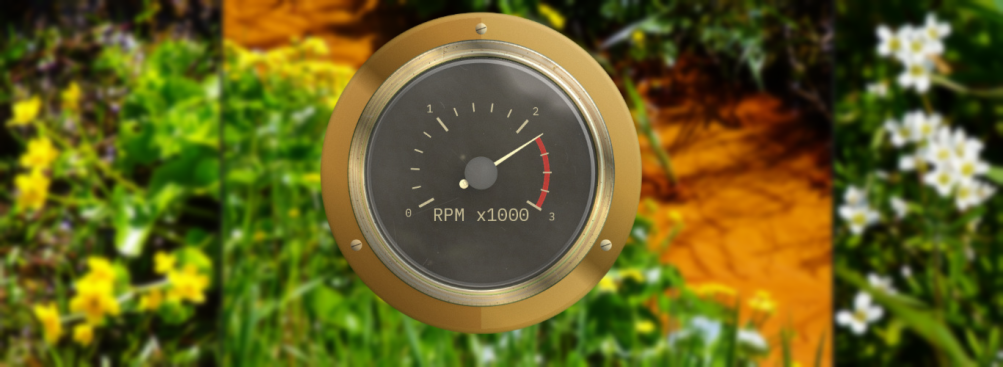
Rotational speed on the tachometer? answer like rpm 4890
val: rpm 2200
